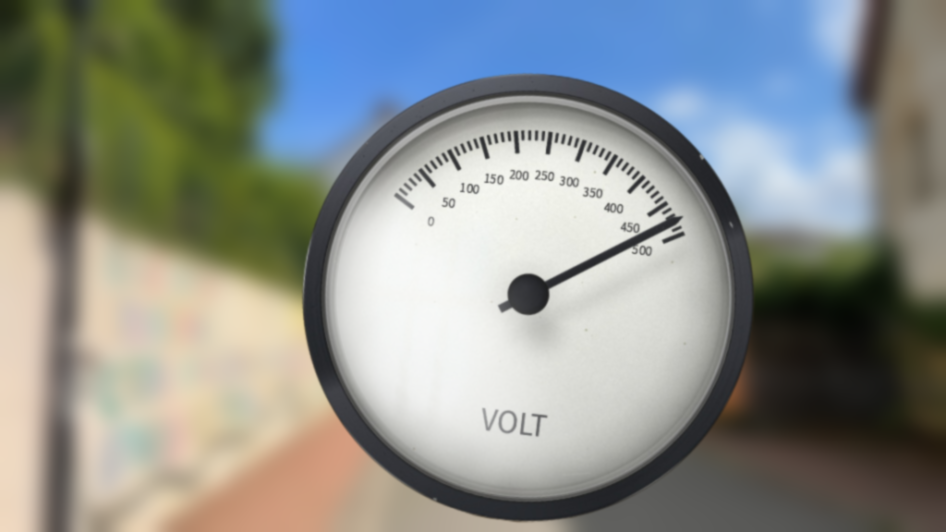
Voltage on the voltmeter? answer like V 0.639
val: V 480
